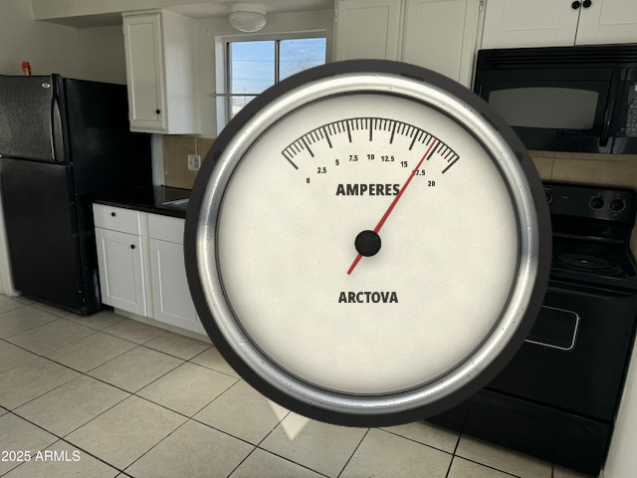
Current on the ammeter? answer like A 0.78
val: A 17
